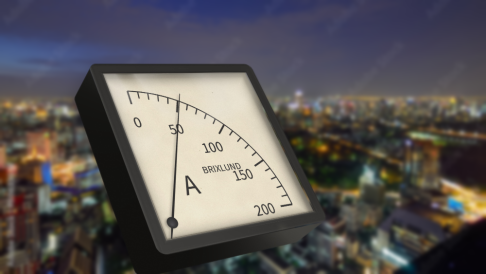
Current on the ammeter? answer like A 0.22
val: A 50
